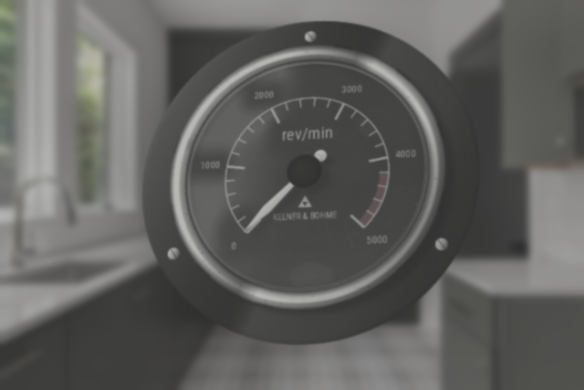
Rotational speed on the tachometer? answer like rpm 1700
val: rpm 0
